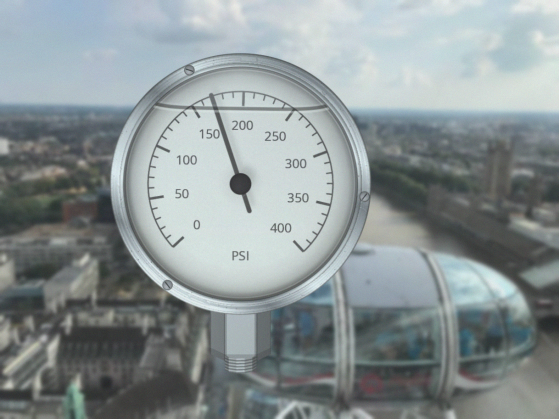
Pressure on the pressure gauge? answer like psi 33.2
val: psi 170
